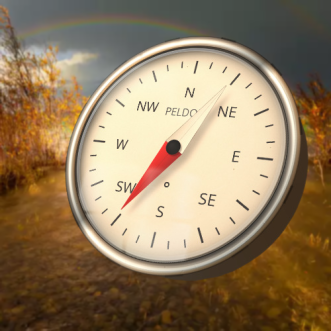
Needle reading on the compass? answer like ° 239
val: ° 210
